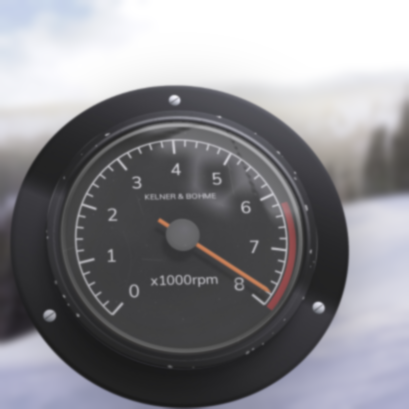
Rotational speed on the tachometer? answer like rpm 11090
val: rpm 7800
